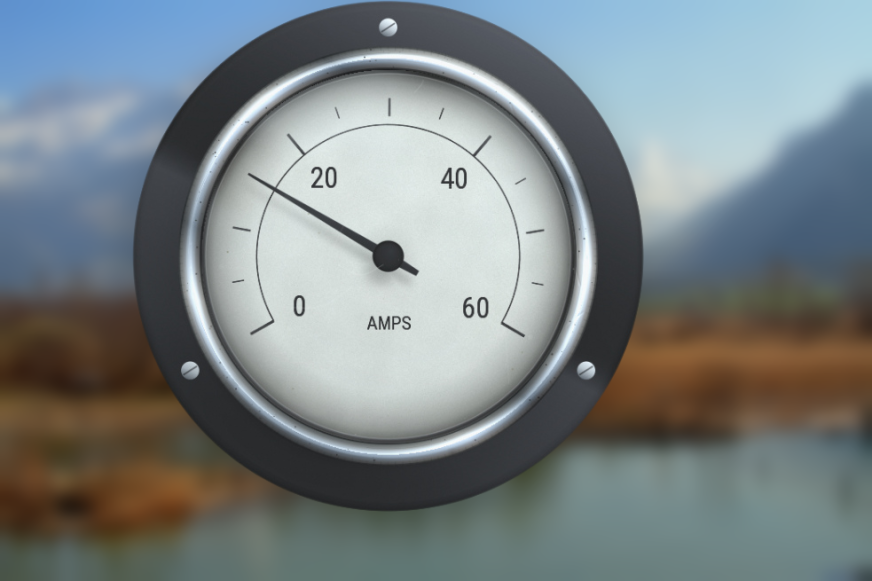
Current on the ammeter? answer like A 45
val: A 15
